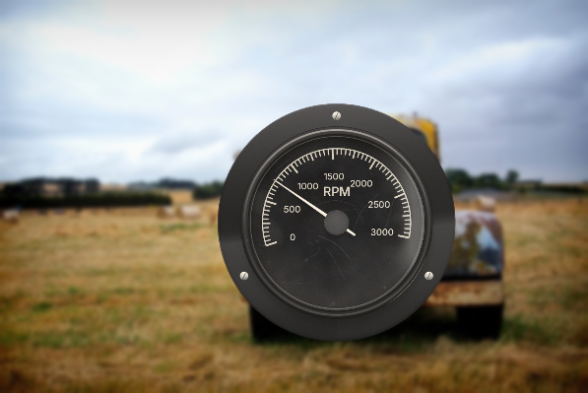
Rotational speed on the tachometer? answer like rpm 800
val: rpm 750
